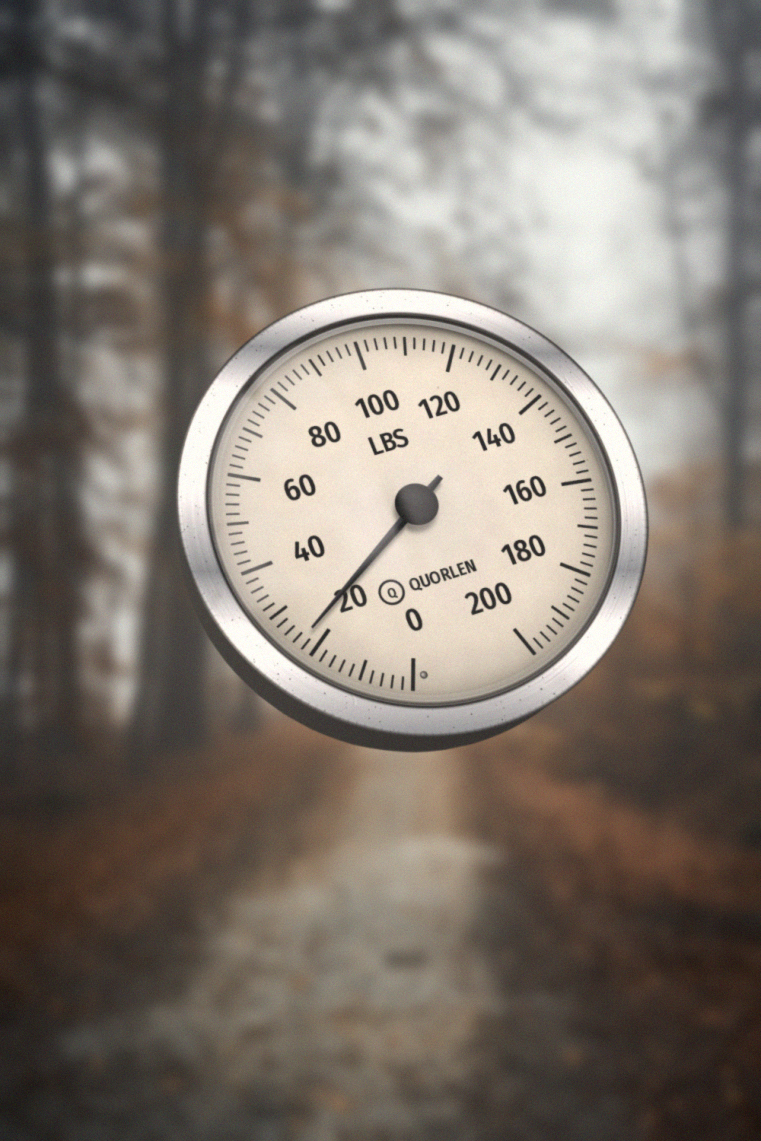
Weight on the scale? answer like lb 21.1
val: lb 23
